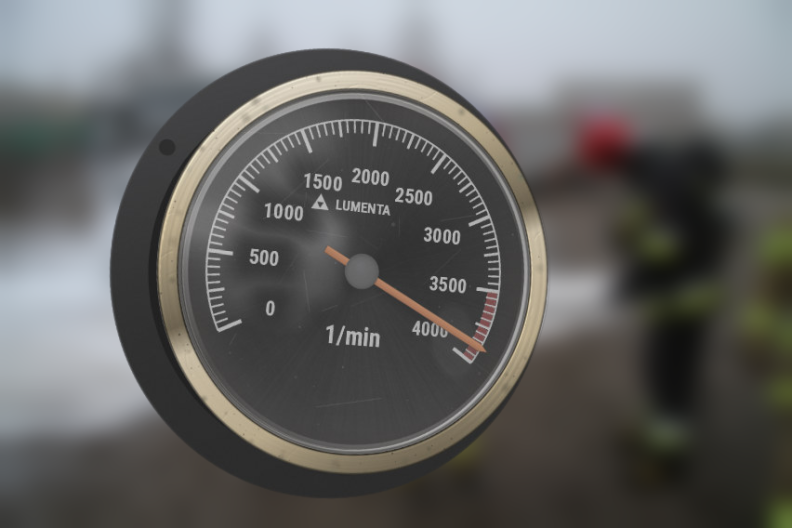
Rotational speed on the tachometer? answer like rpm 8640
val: rpm 3900
